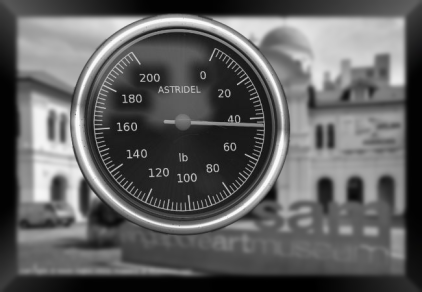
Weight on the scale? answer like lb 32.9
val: lb 44
